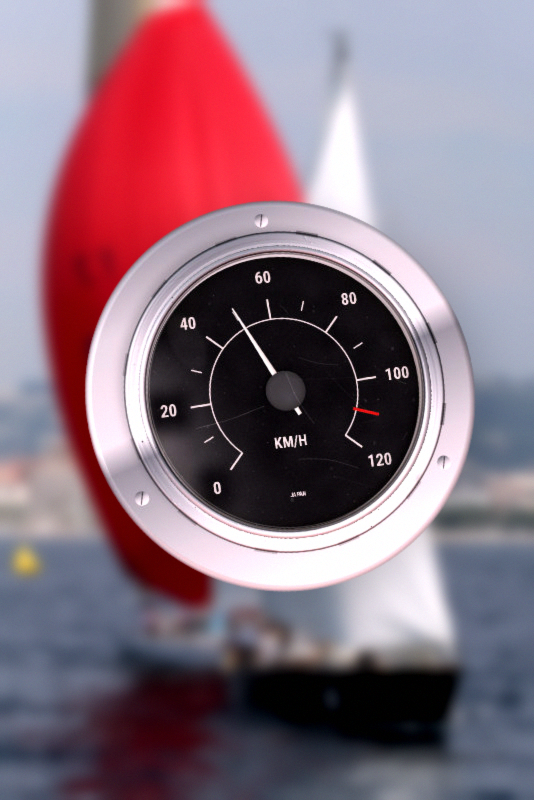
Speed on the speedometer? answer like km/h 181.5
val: km/h 50
